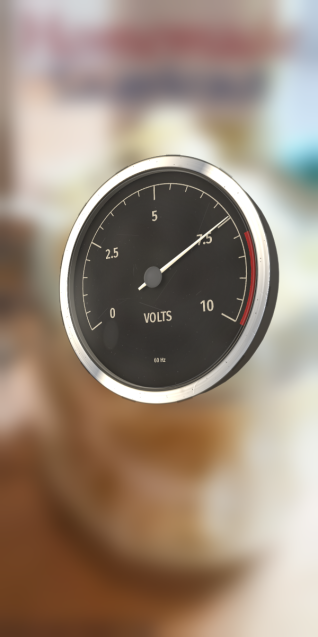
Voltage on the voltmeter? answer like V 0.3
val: V 7.5
